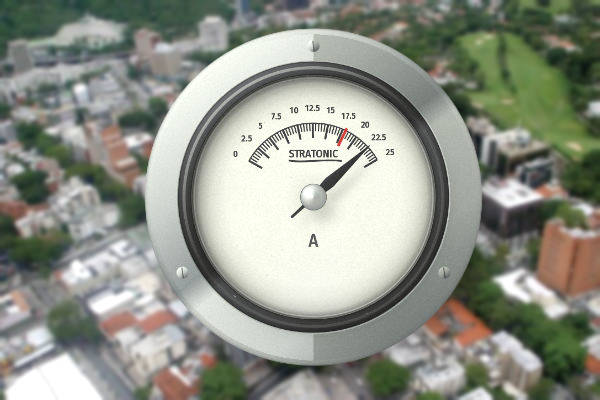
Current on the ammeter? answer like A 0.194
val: A 22.5
